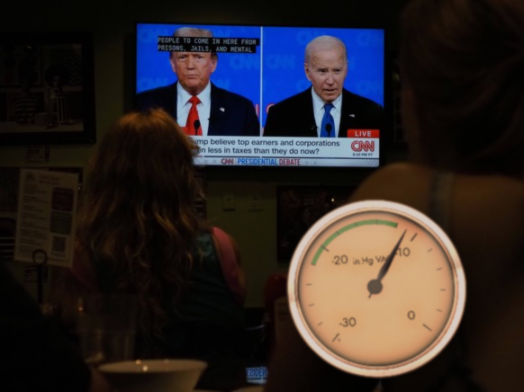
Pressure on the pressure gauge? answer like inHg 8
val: inHg -11
